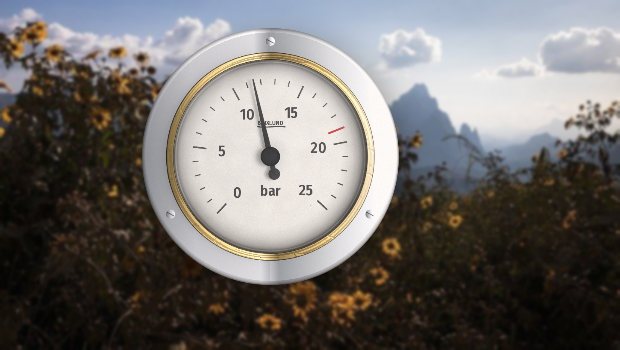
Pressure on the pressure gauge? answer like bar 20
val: bar 11.5
